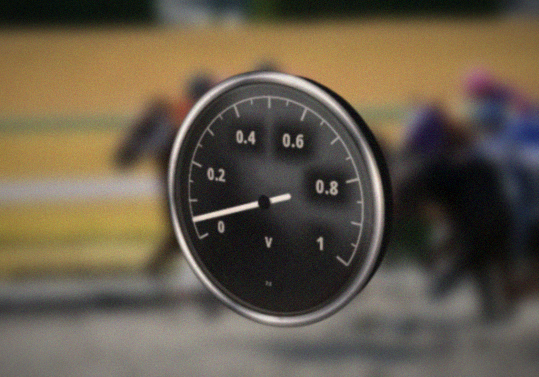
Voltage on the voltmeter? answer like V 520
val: V 0.05
